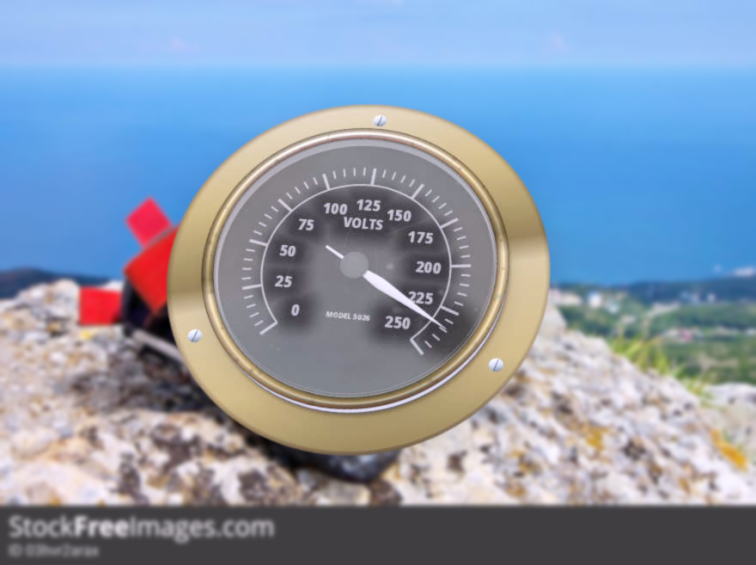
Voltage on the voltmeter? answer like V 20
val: V 235
